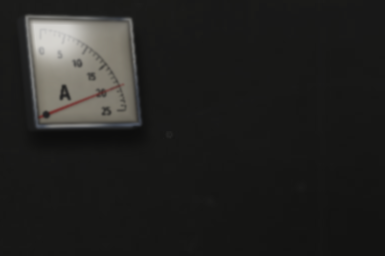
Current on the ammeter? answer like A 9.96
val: A 20
